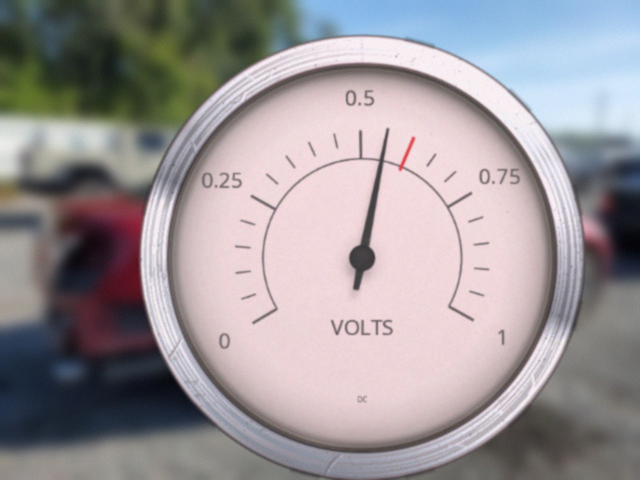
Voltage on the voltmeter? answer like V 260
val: V 0.55
